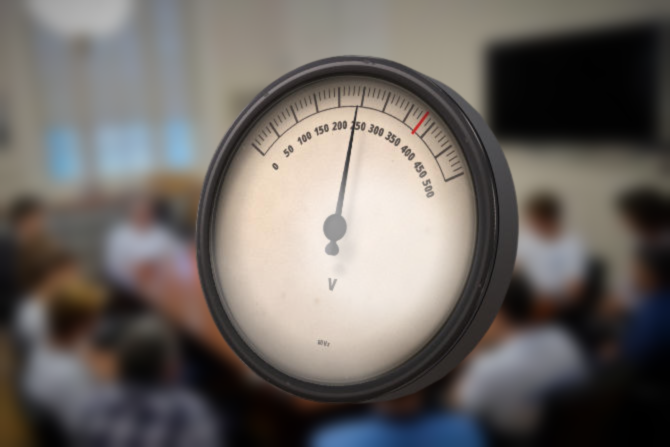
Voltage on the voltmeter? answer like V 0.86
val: V 250
